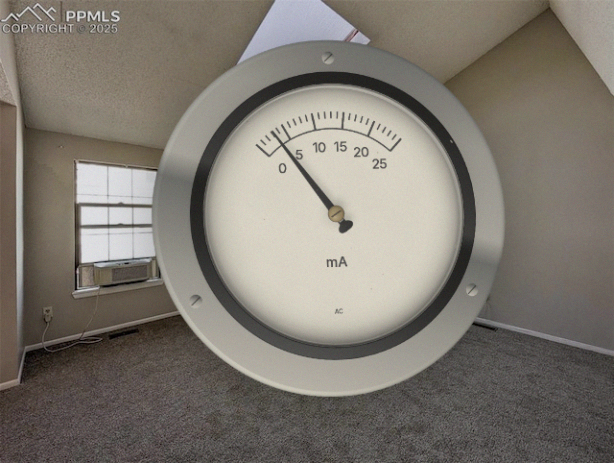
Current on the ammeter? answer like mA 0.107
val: mA 3
